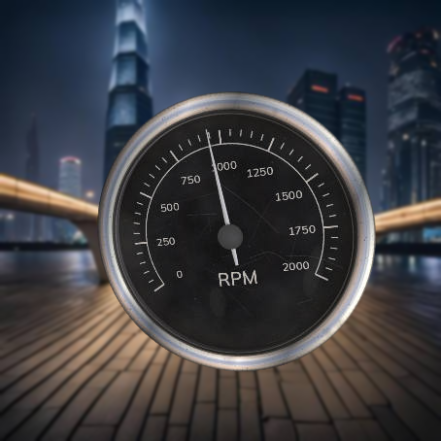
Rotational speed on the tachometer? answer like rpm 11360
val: rpm 950
